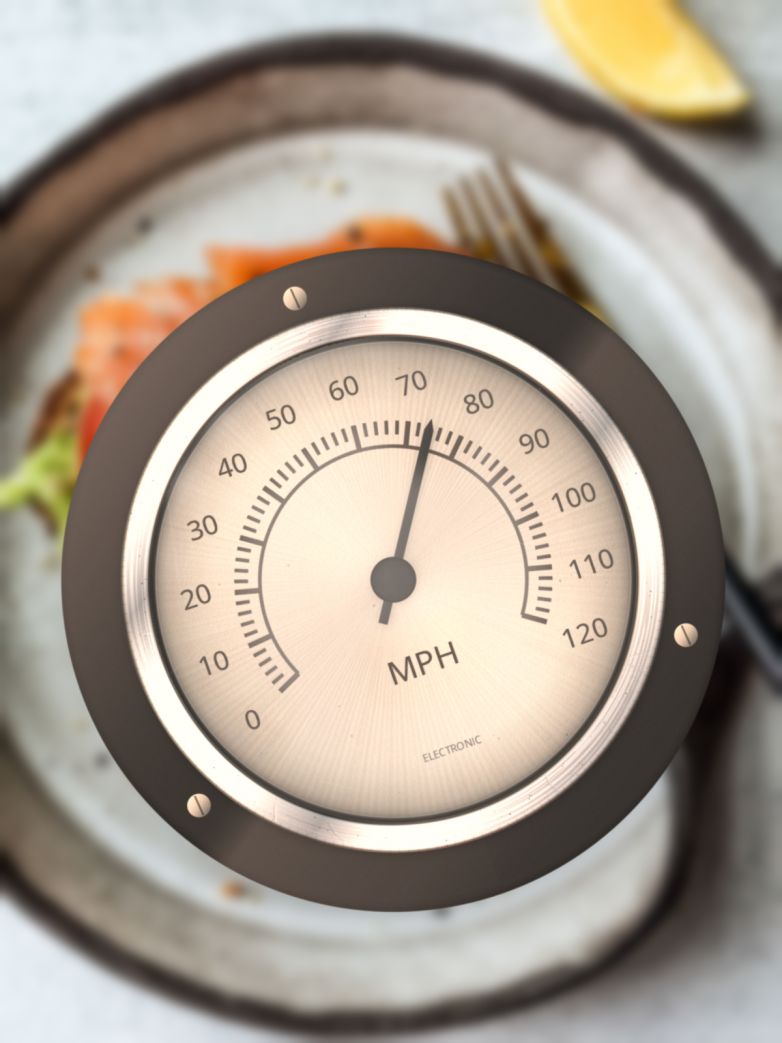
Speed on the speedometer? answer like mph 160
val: mph 74
